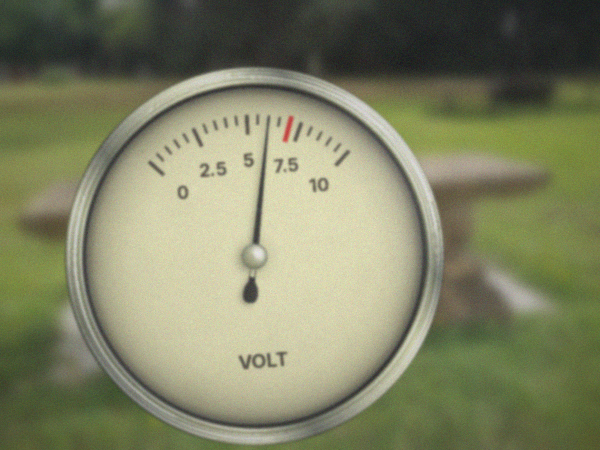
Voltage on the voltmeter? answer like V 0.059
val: V 6
